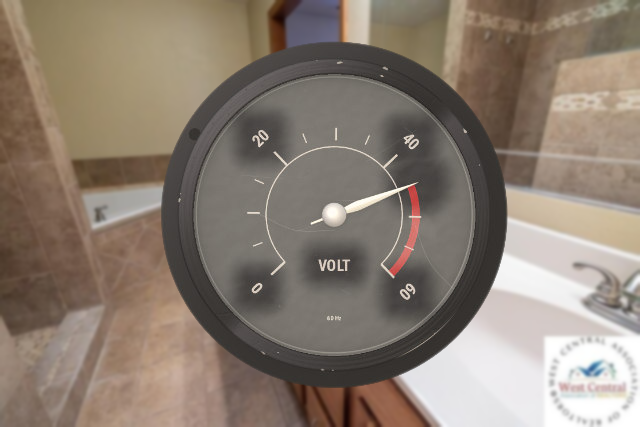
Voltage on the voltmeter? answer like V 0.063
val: V 45
